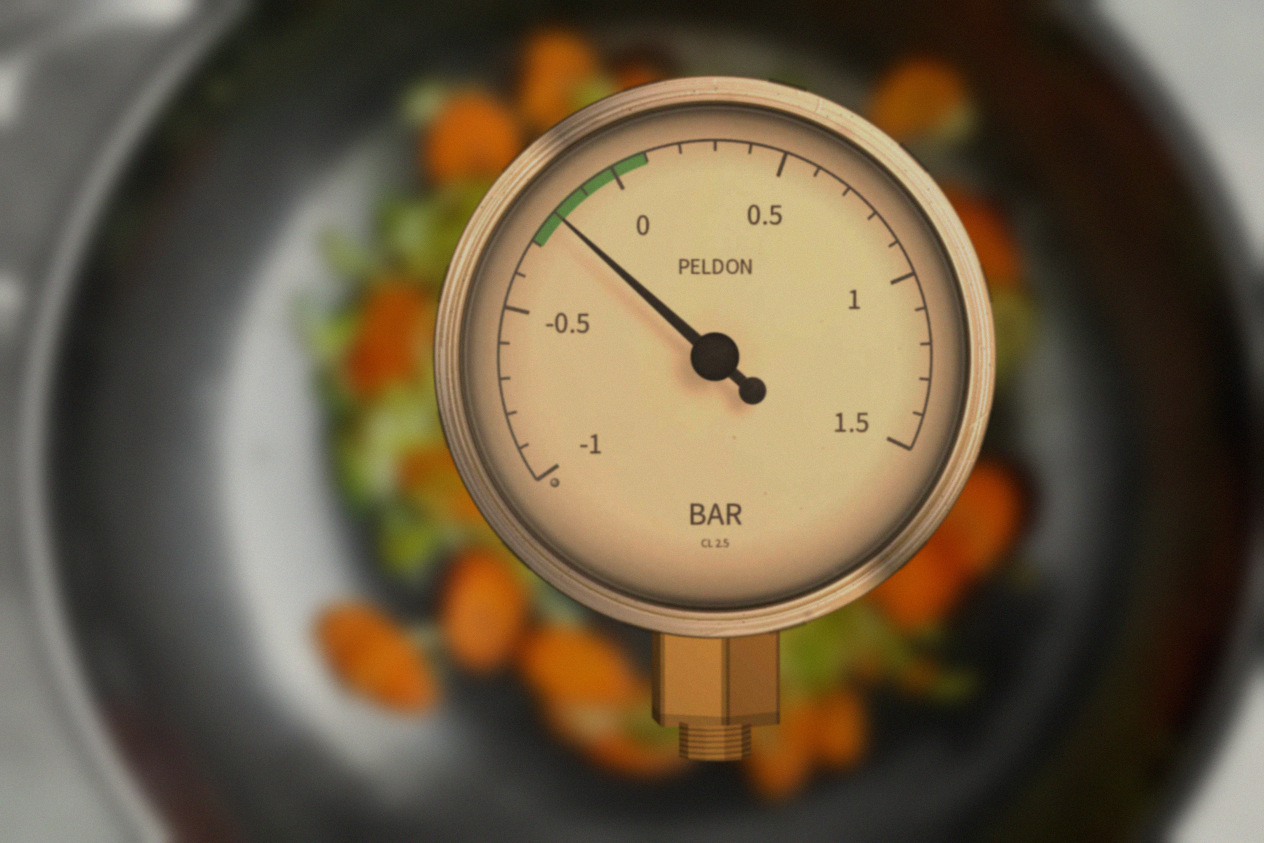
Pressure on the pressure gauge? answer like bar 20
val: bar -0.2
